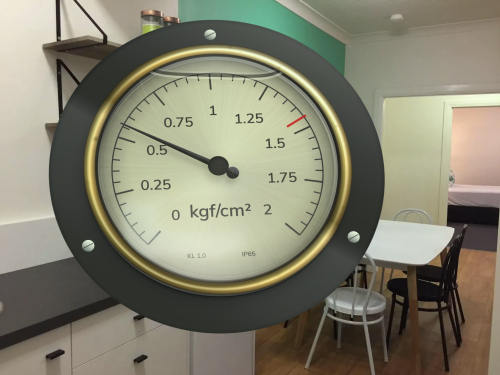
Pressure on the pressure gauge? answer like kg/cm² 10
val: kg/cm² 0.55
